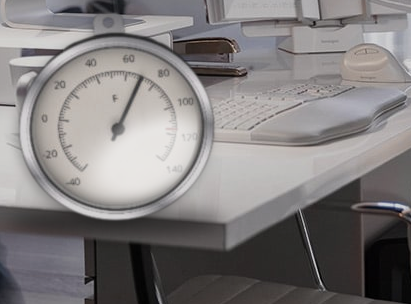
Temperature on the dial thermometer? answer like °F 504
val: °F 70
